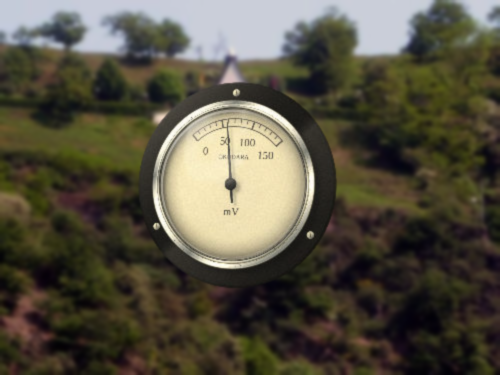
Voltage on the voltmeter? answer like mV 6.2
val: mV 60
